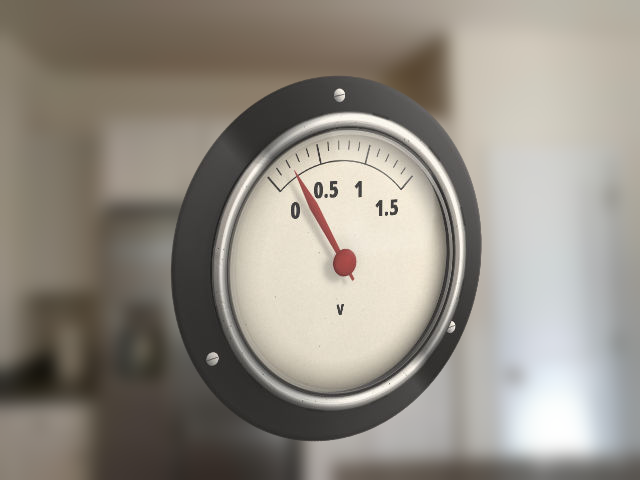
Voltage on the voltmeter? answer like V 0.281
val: V 0.2
